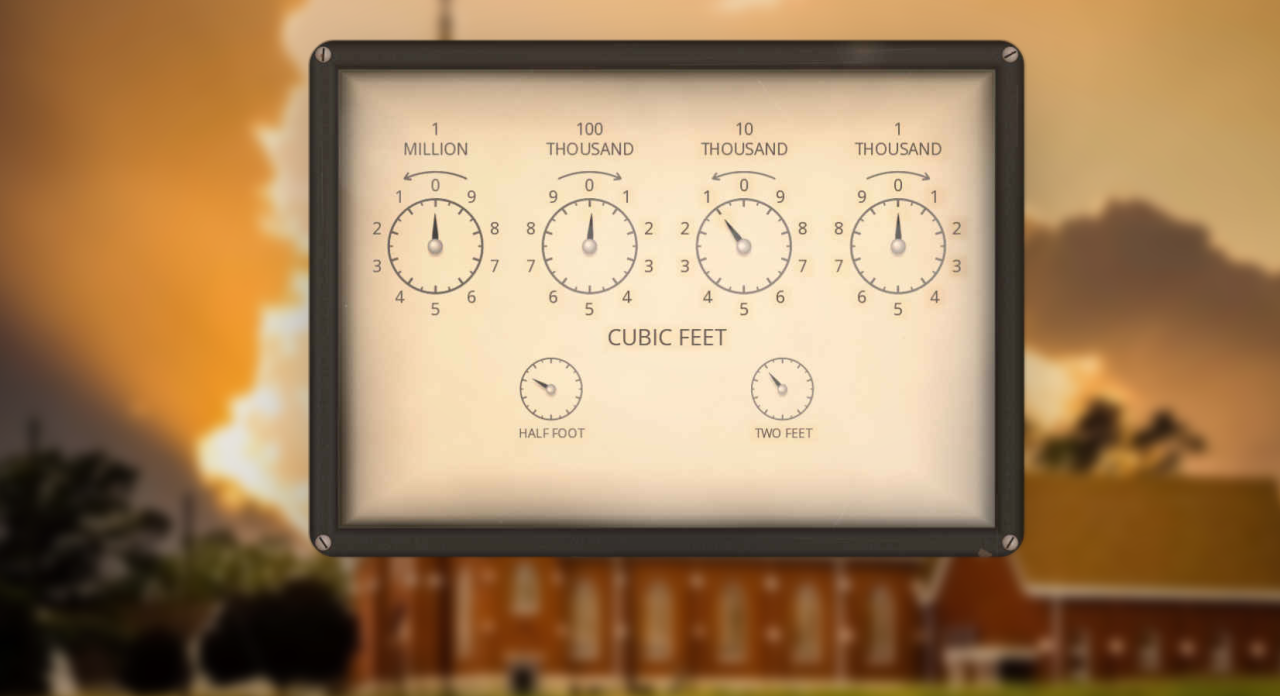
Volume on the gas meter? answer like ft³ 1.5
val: ft³ 1000
